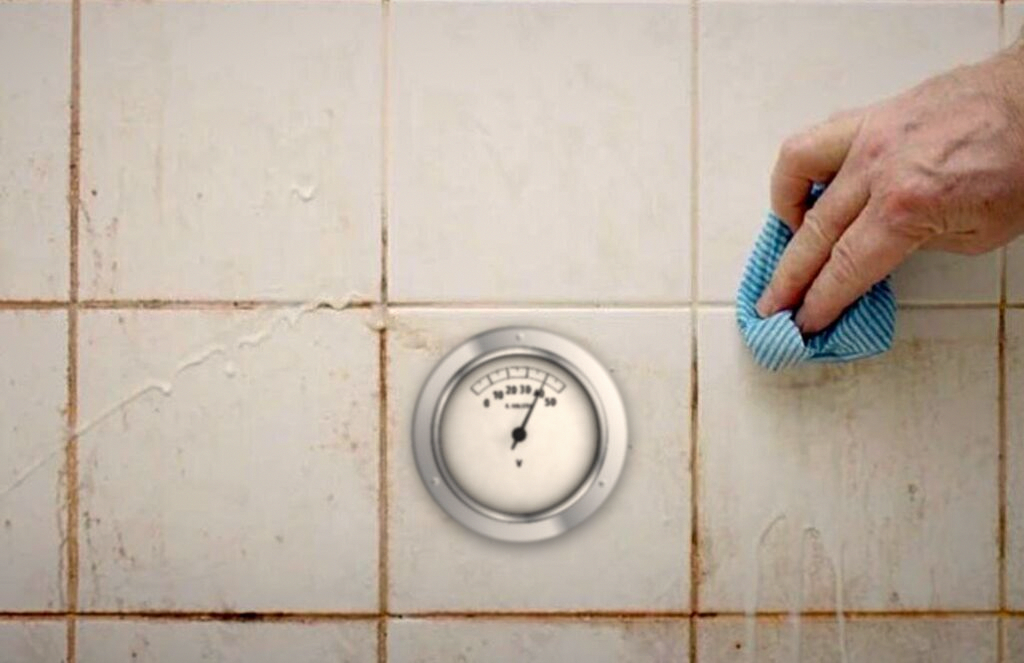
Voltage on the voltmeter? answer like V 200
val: V 40
